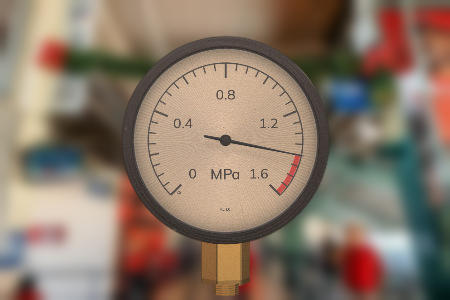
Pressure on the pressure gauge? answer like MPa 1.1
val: MPa 1.4
